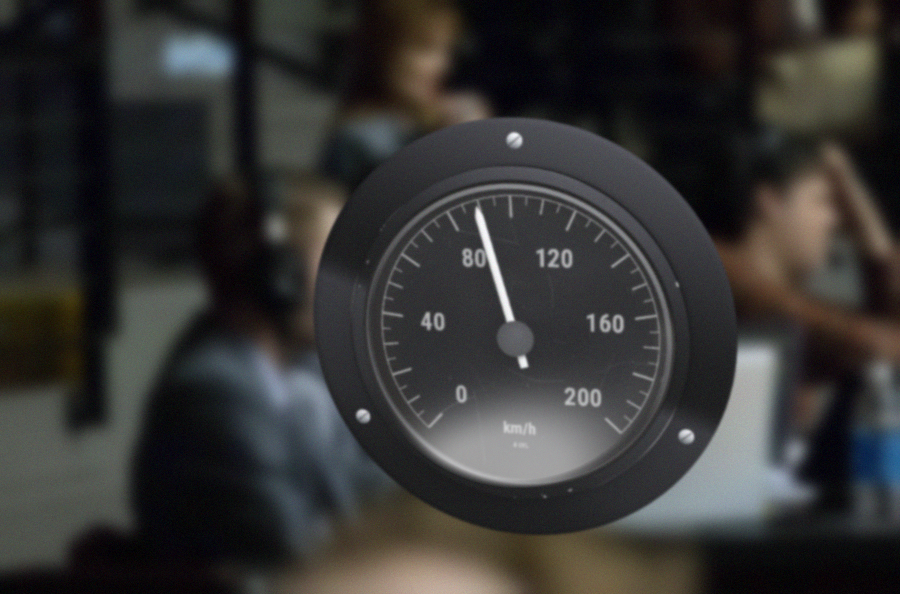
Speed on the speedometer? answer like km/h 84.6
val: km/h 90
